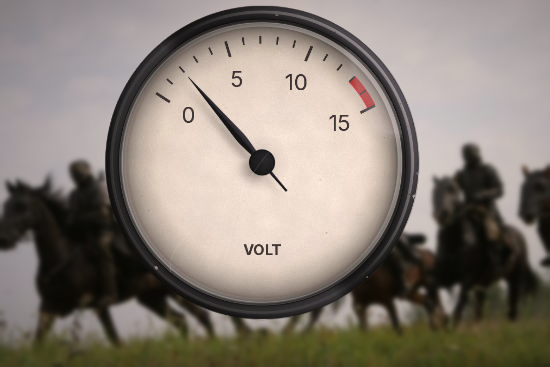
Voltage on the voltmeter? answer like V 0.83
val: V 2
